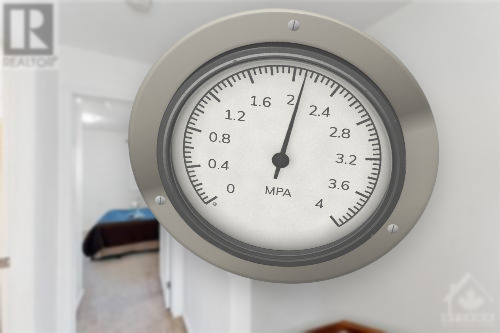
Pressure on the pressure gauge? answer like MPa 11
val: MPa 2.1
